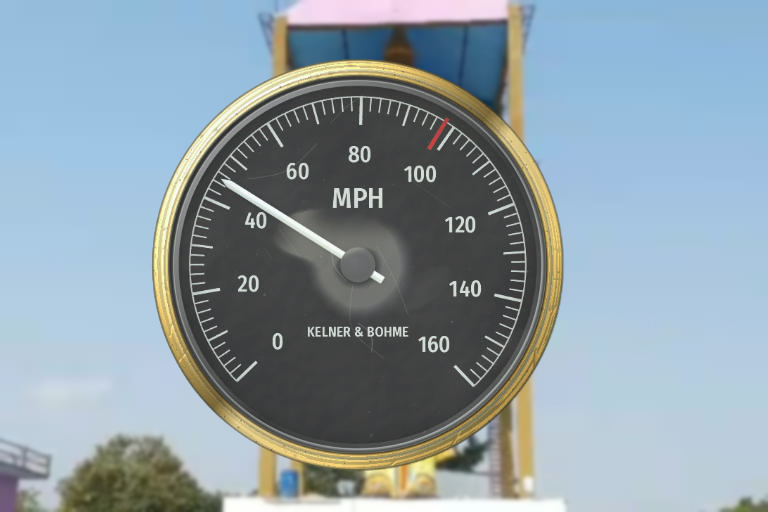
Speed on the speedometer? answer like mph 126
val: mph 45
